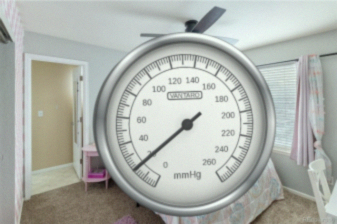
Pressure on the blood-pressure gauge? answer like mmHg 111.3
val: mmHg 20
